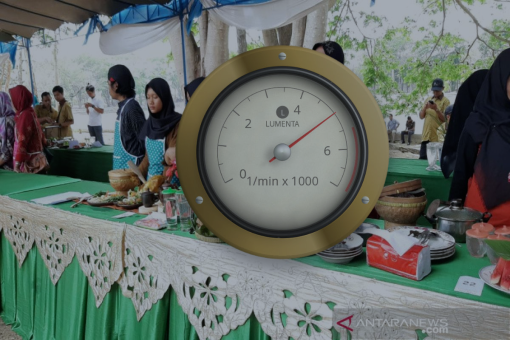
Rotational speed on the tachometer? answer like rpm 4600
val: rpm 5000
